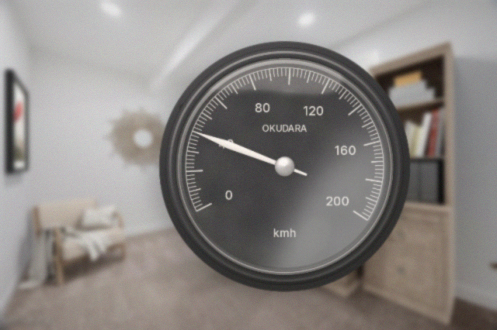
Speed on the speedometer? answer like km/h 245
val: km/h 40
